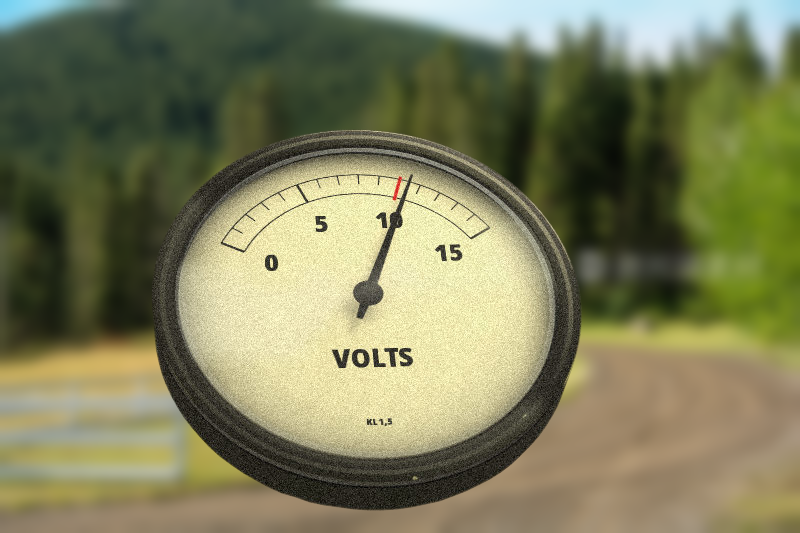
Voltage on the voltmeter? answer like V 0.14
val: V 10.5
